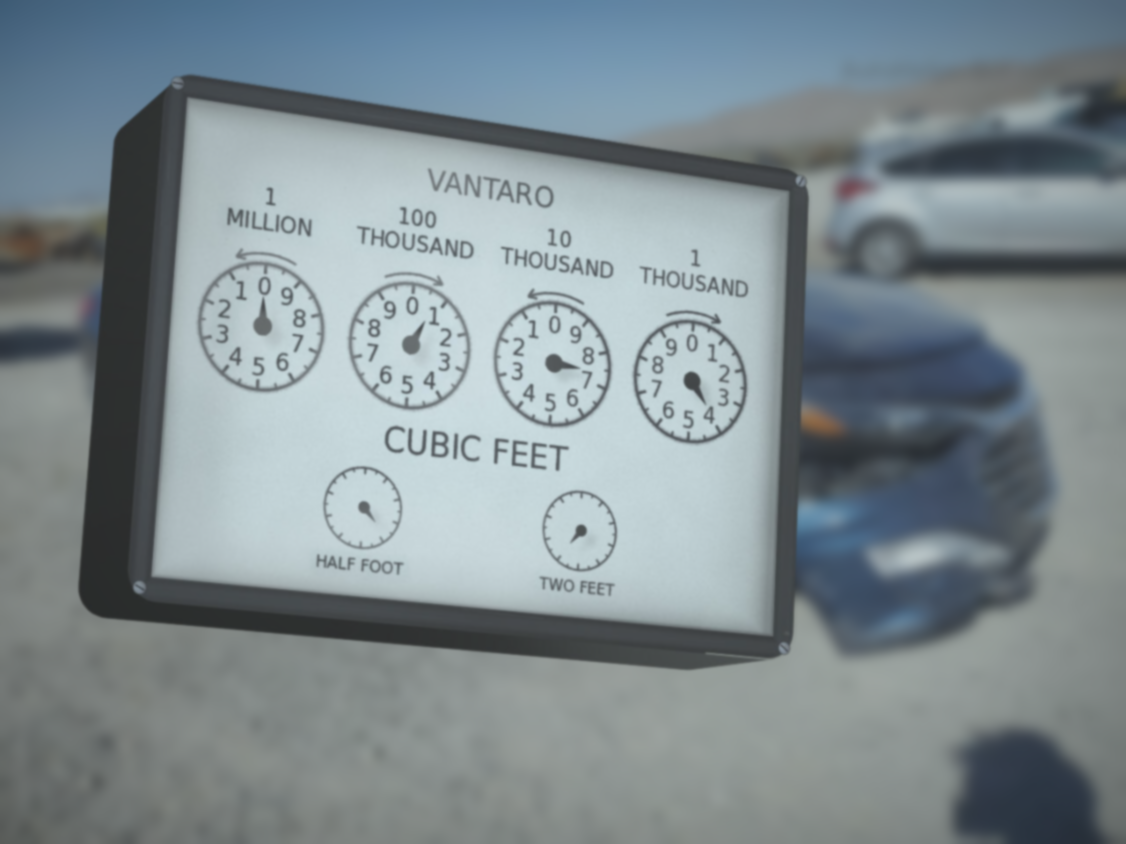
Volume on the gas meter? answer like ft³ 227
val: ft³ 7400
